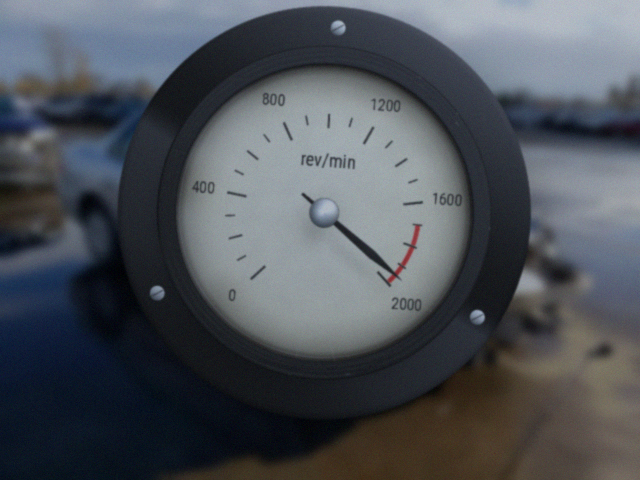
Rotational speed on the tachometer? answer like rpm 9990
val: rpm 1950
